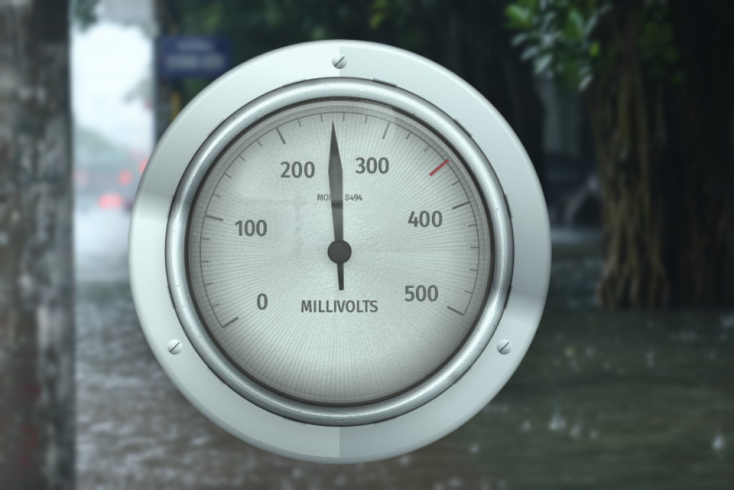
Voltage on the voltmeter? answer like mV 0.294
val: mV 250
